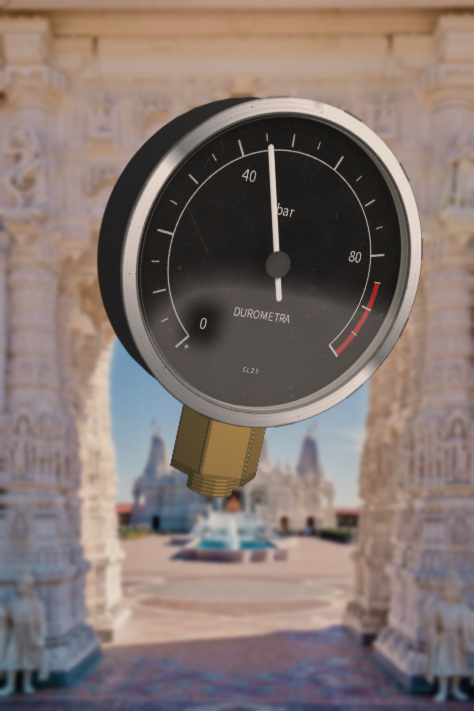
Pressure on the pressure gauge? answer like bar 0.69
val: bar 45
